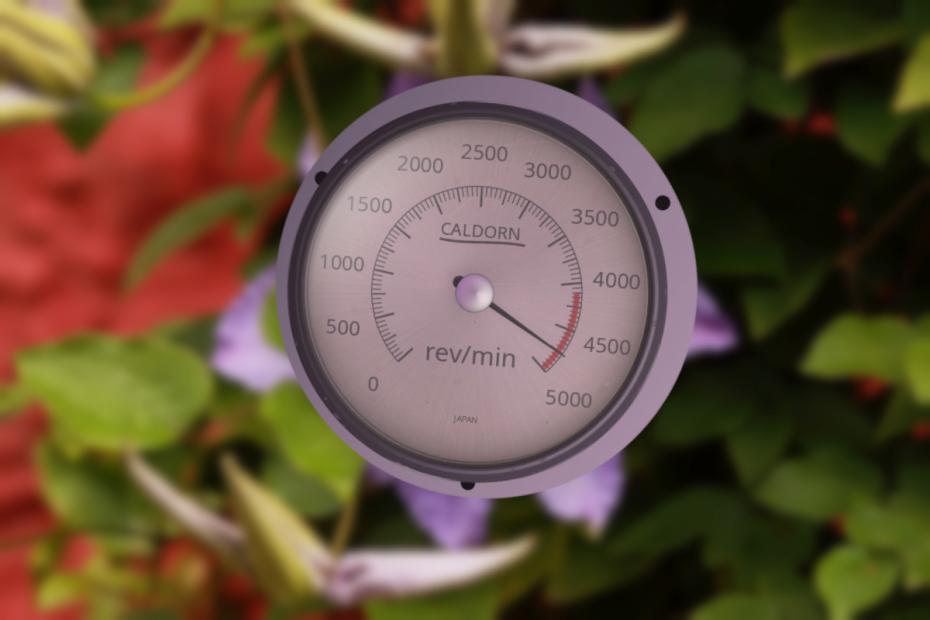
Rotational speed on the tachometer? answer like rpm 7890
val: rpm 4750
